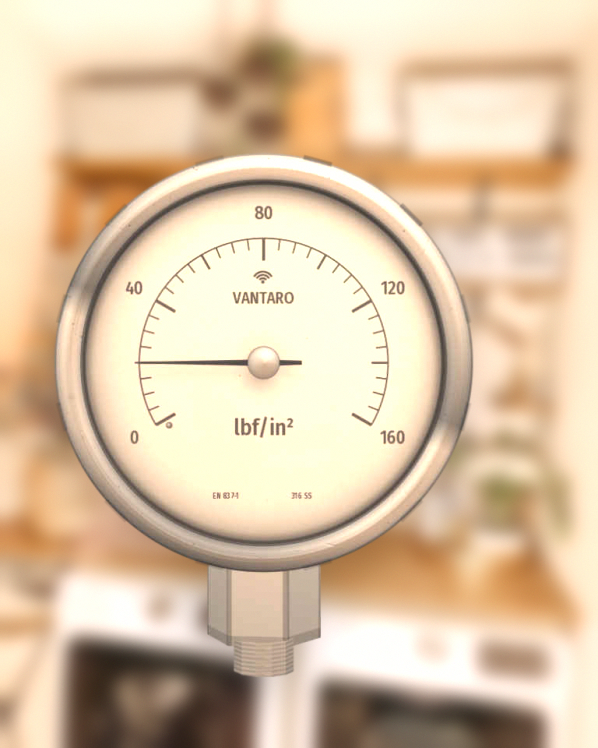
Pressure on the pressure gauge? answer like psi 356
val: psi 20
